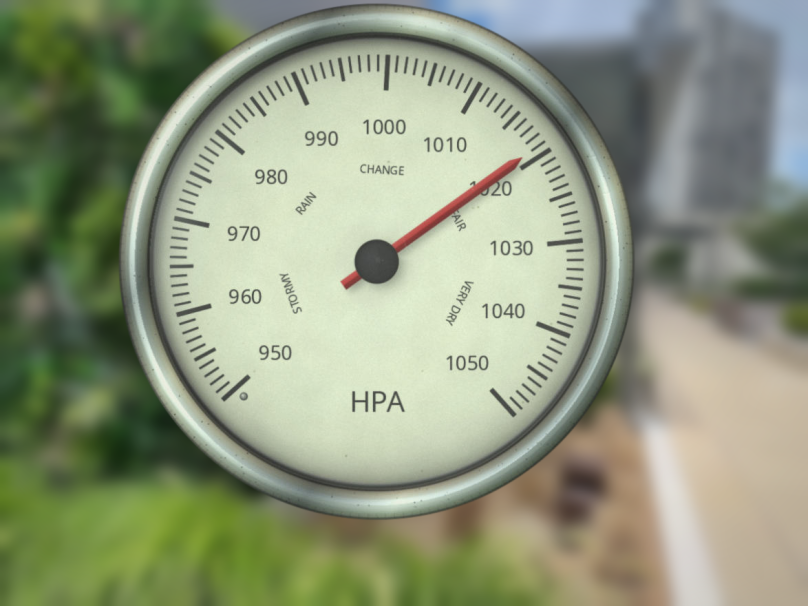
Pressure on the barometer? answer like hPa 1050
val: hPa 1019
